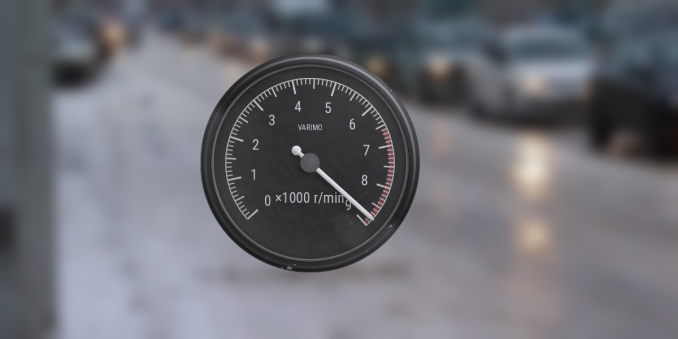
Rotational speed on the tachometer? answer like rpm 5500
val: rpm 8800
